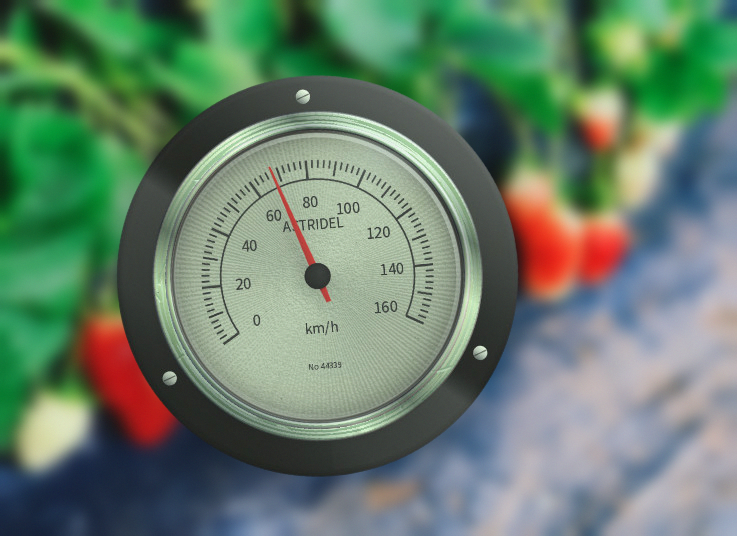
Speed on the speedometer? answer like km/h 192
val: km/h 68
